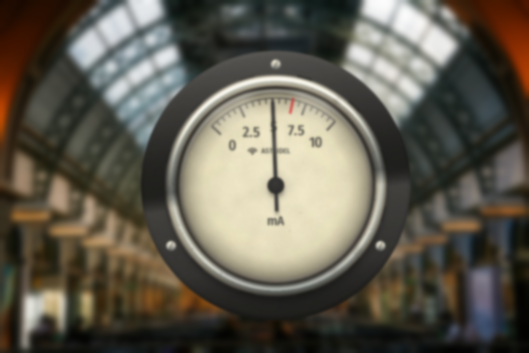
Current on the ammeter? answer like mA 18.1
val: mA 5
